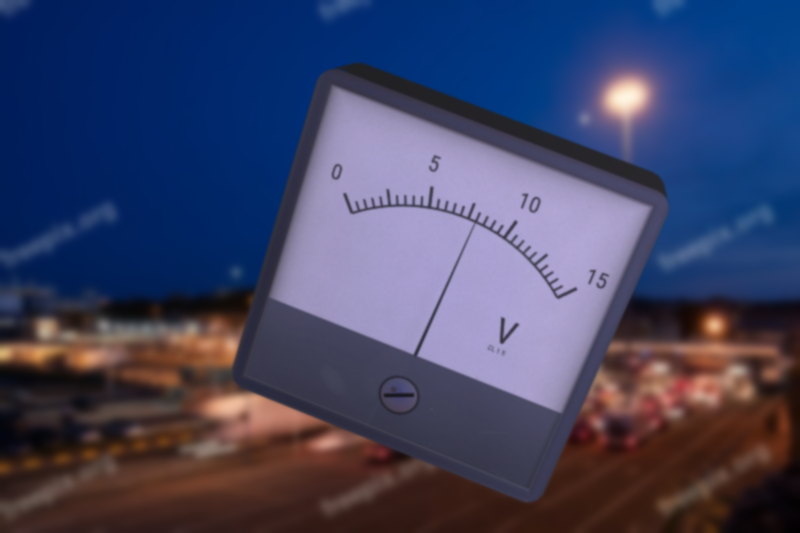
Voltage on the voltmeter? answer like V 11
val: V 8
